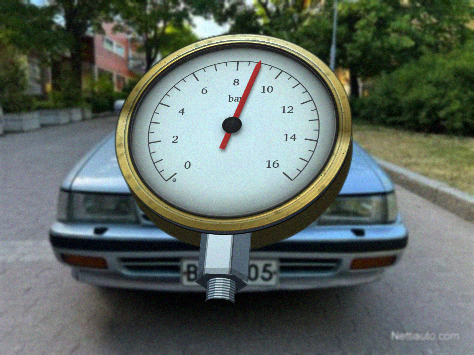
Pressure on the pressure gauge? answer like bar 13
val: bar 9
